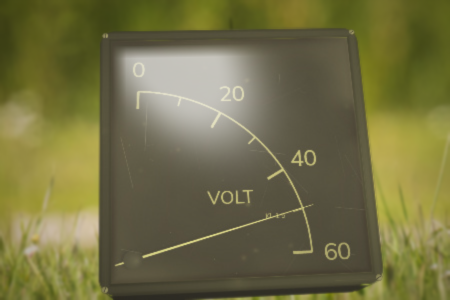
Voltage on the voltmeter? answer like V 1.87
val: V 50
